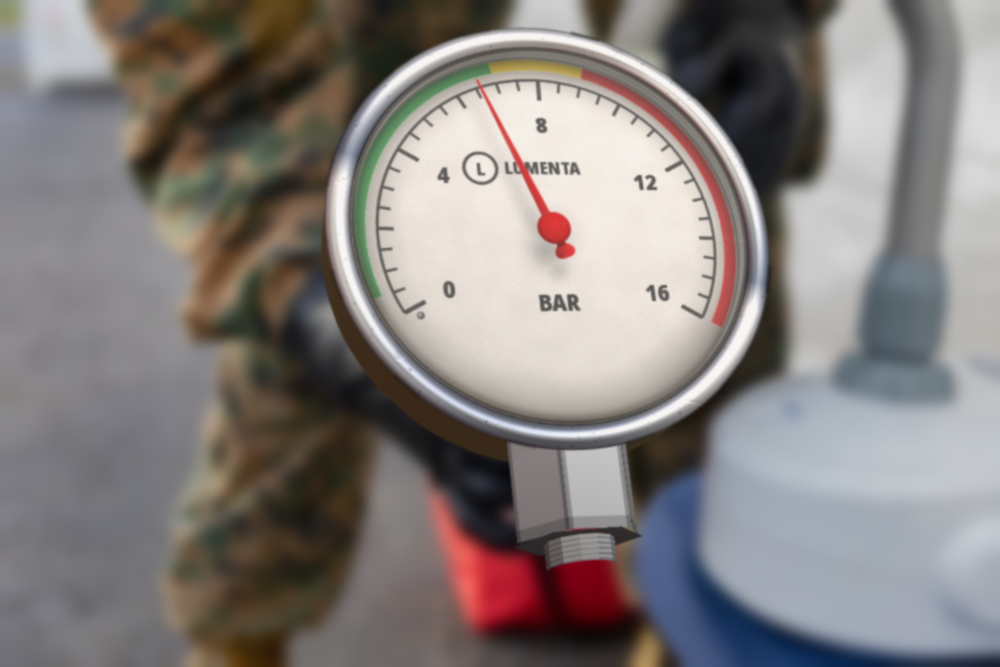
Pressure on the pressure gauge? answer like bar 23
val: bar 6.5
